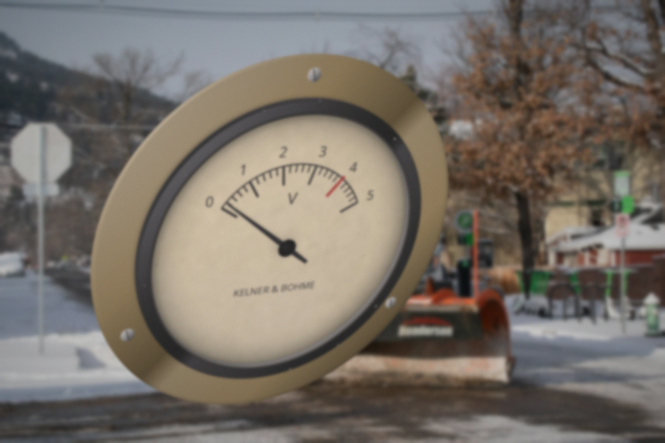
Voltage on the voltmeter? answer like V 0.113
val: V 0.2
